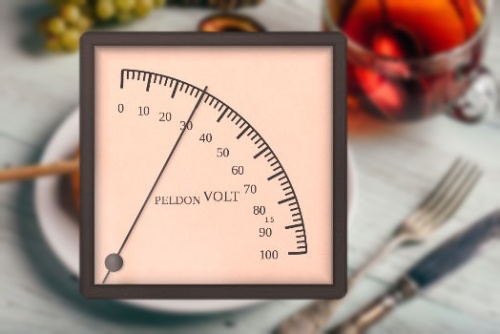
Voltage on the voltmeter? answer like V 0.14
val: V 30
